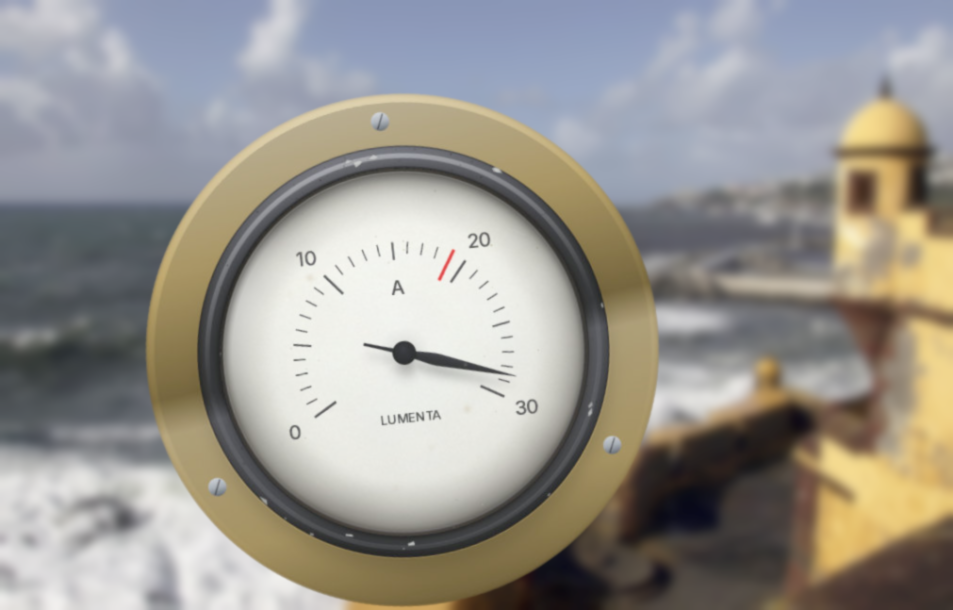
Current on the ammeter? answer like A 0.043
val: A 28.5
